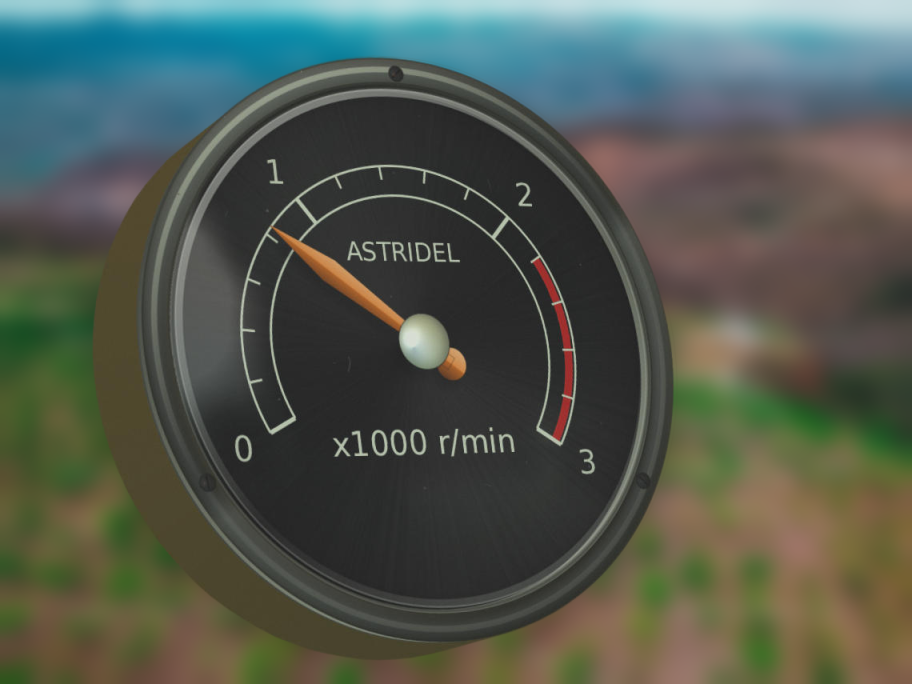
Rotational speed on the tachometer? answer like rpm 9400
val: rpm 800
